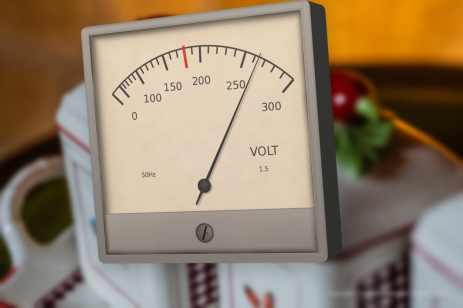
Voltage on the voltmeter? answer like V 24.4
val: V 265
